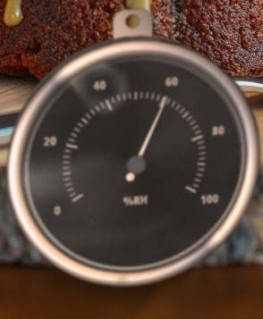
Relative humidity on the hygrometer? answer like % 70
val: % 60
